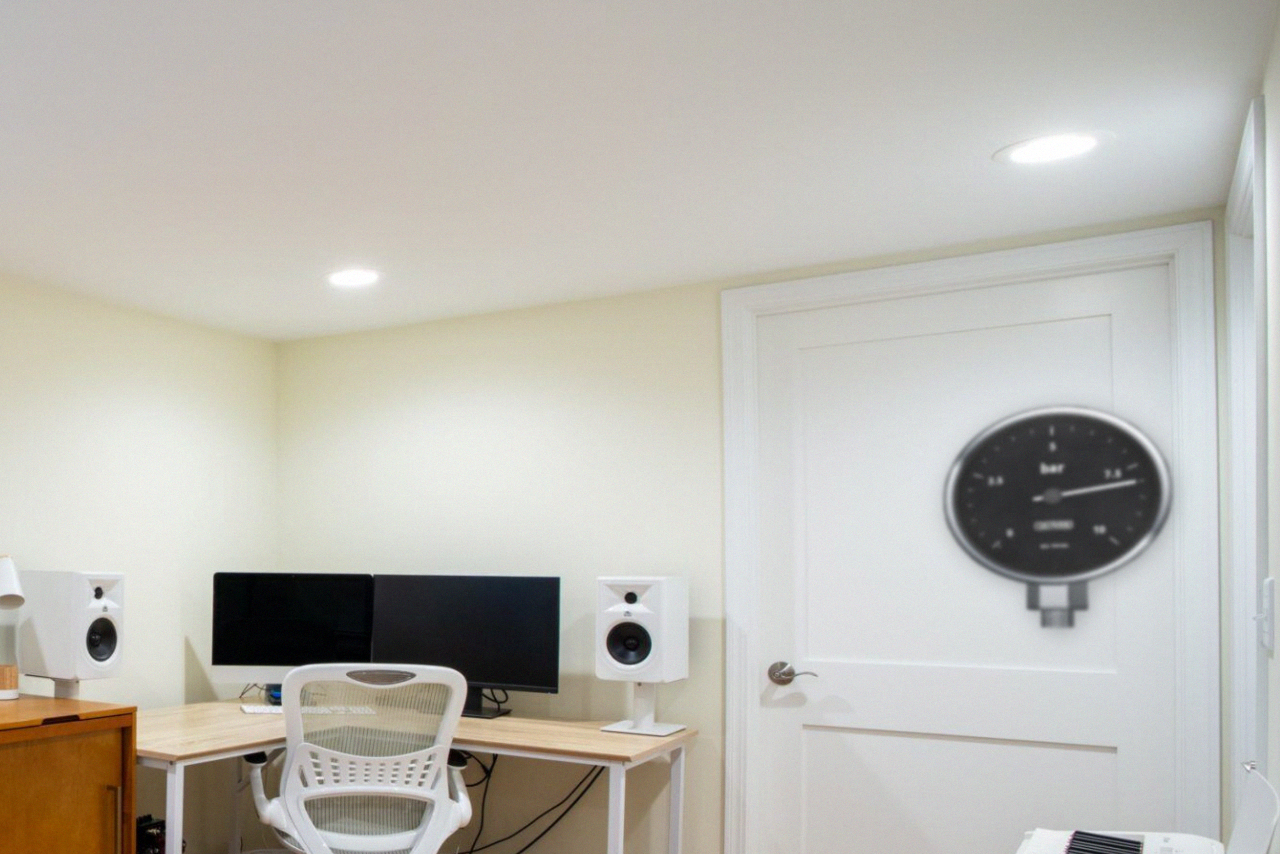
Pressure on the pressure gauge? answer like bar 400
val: bar 8
